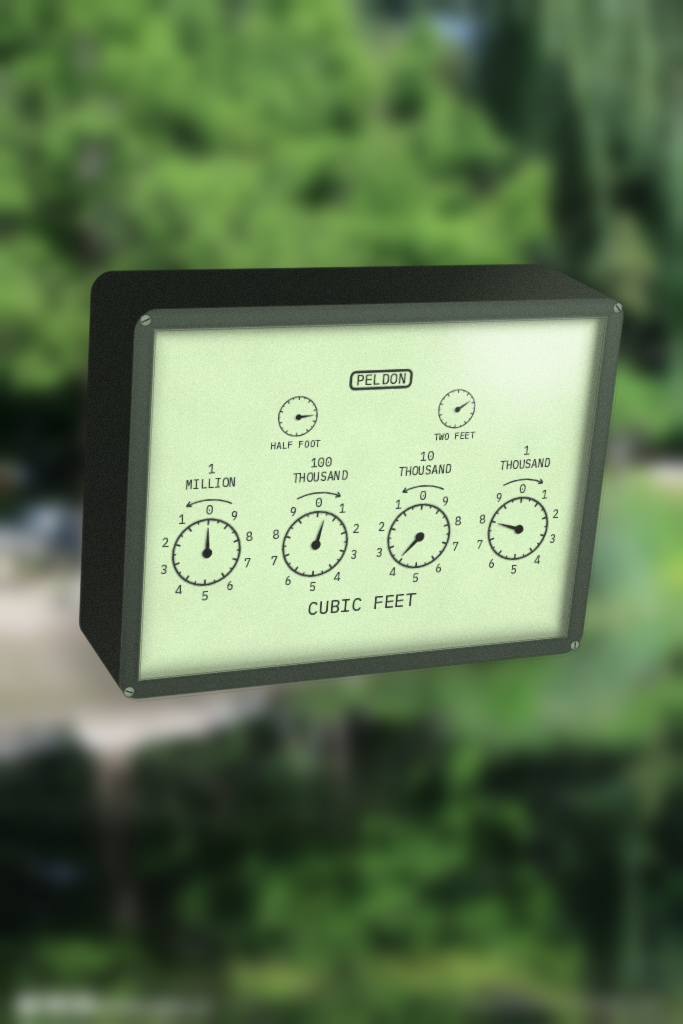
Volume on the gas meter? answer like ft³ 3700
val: ft³ 3800
